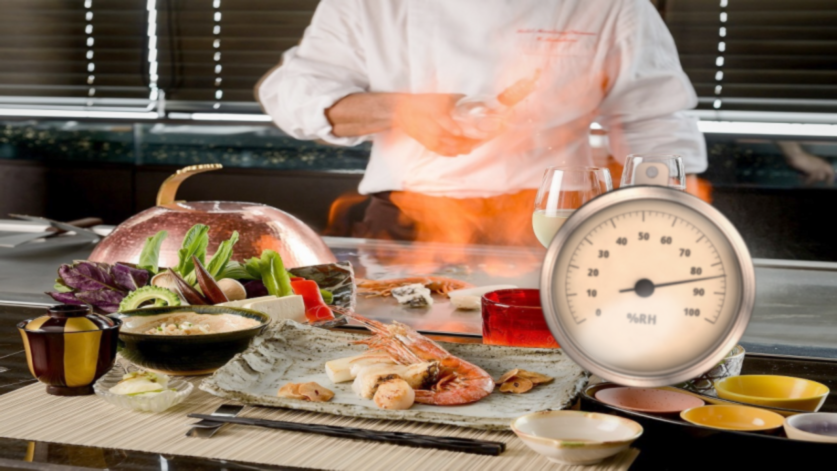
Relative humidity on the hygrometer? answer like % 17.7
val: % 84
